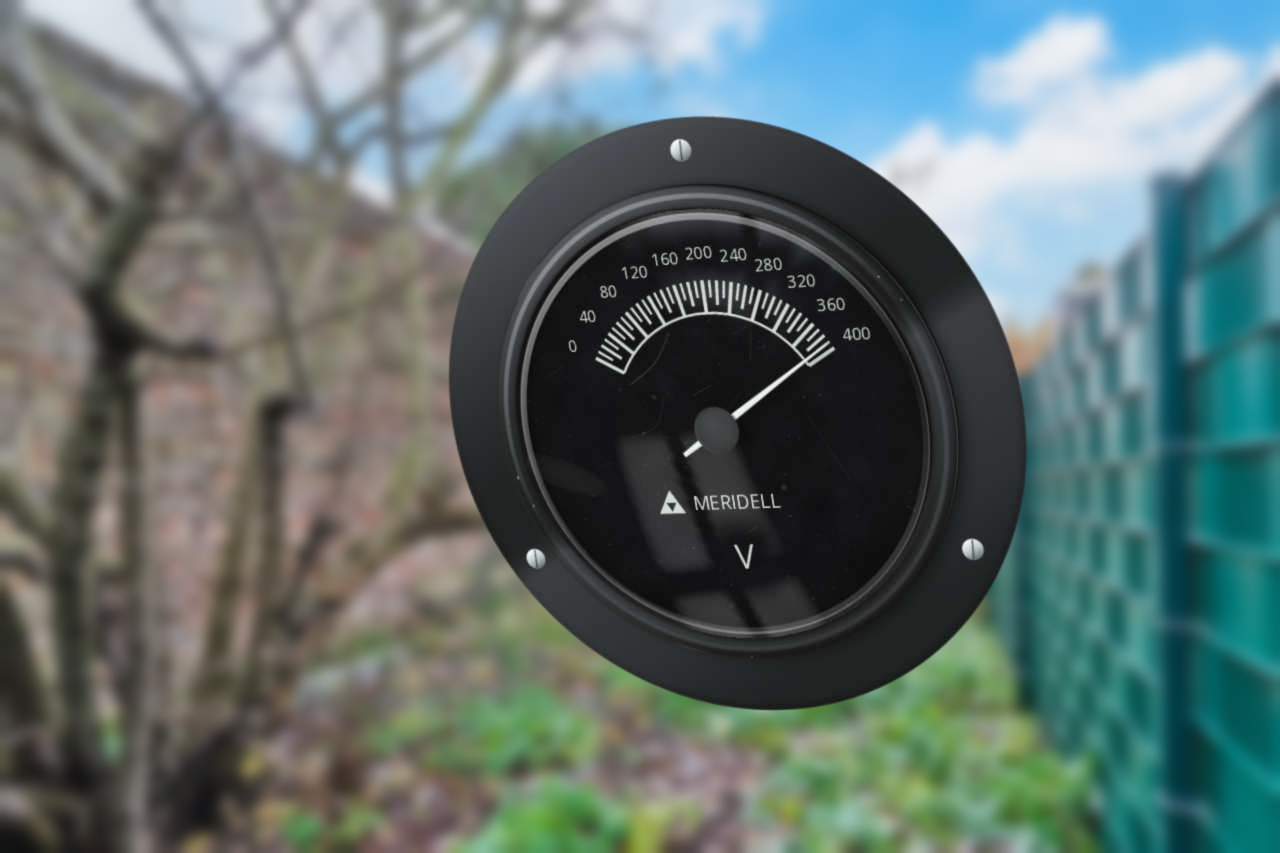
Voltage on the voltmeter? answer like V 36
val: V 390
